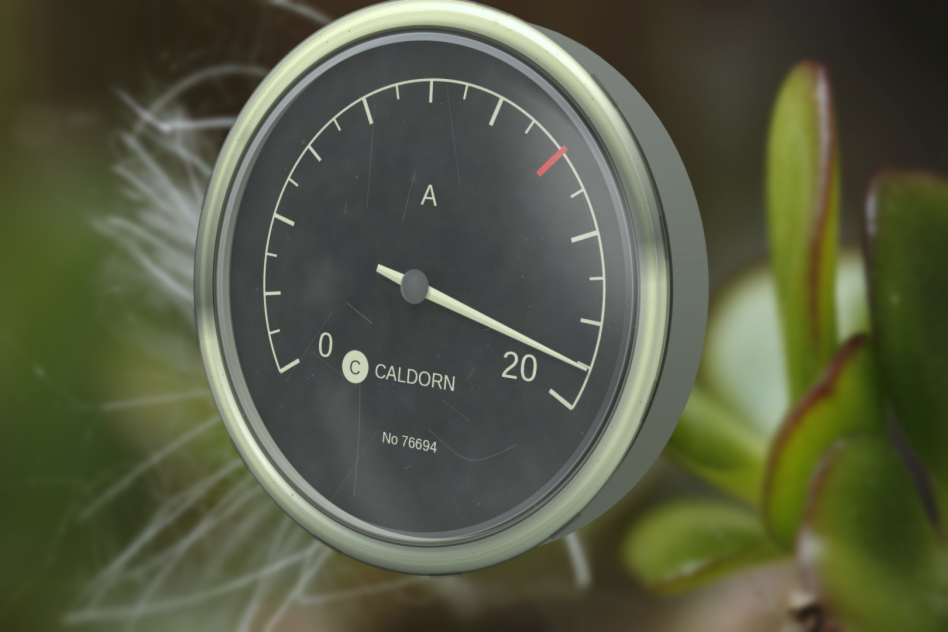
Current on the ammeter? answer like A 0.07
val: A 19
